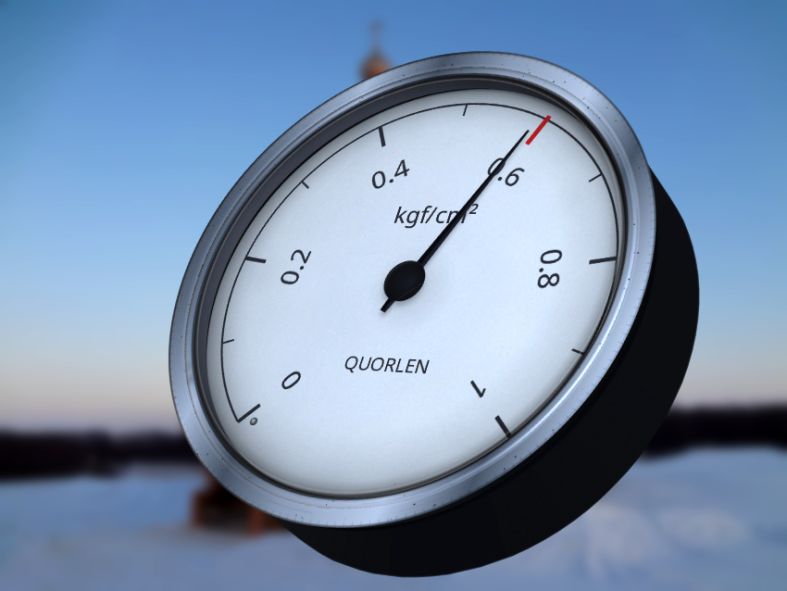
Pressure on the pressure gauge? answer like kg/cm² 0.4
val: kg/cm² 0.6
